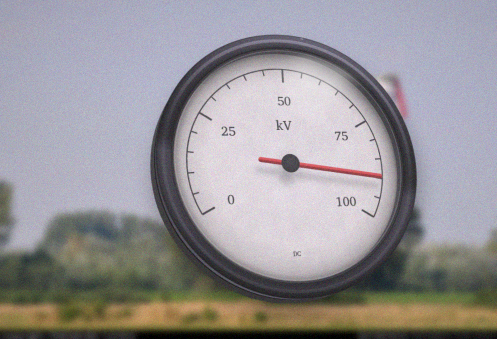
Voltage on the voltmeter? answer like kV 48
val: kV 90
